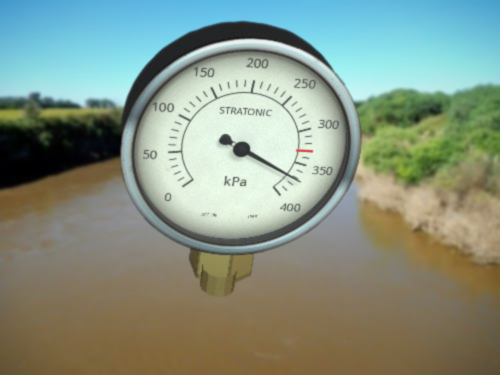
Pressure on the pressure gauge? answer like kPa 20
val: kPa 370
